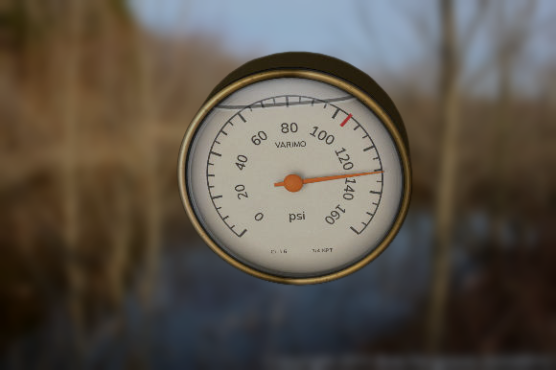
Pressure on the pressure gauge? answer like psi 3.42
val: psi 130
